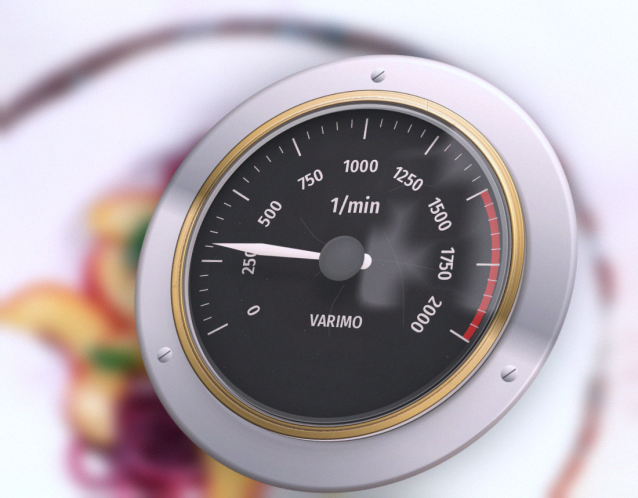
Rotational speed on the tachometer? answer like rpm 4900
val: rpm 300
